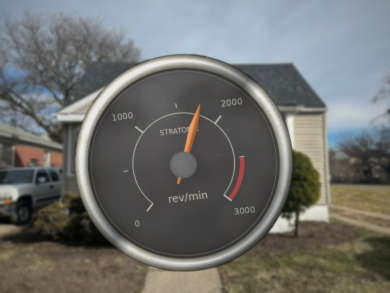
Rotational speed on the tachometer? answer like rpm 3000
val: rpm 1750
